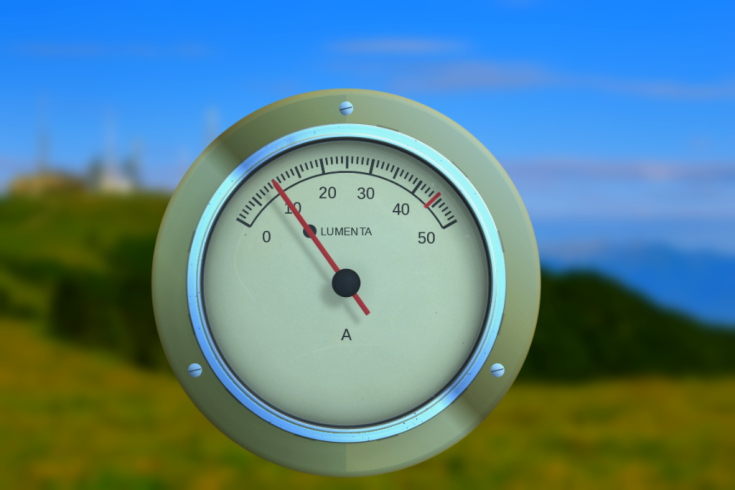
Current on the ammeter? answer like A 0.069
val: A 10
